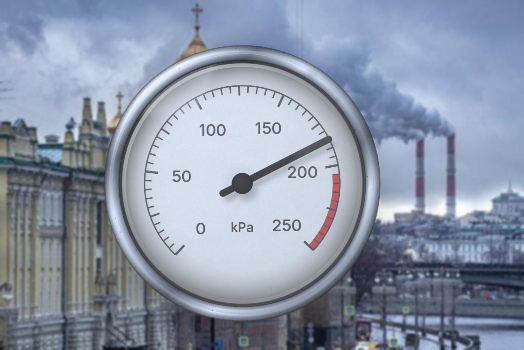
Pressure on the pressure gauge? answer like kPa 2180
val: kPa 185
